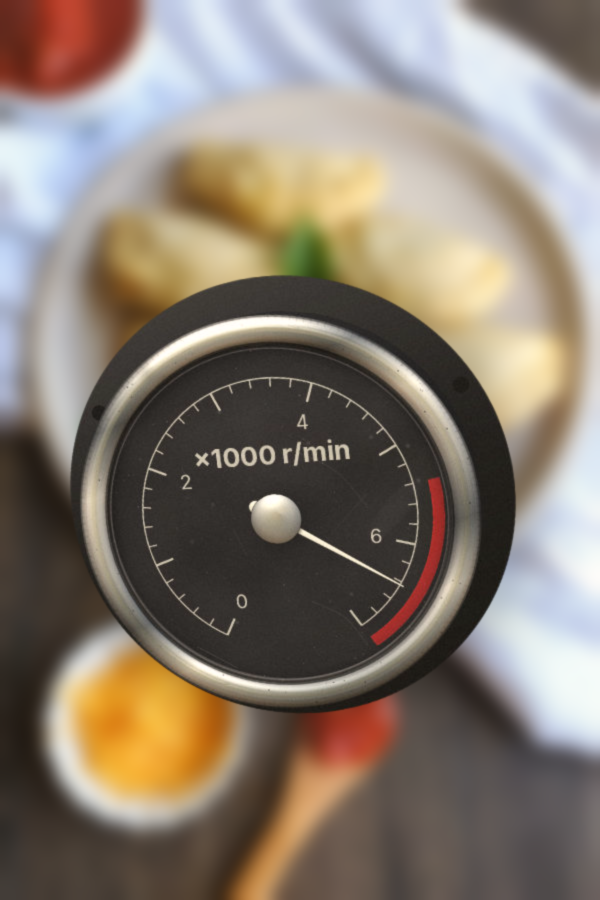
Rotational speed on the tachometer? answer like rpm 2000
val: rpm 6400
